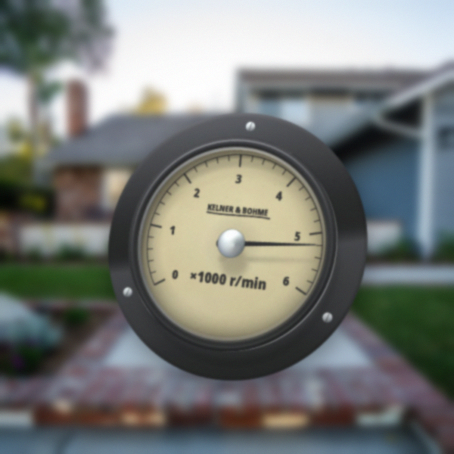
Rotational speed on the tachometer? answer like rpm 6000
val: rpm 5200
